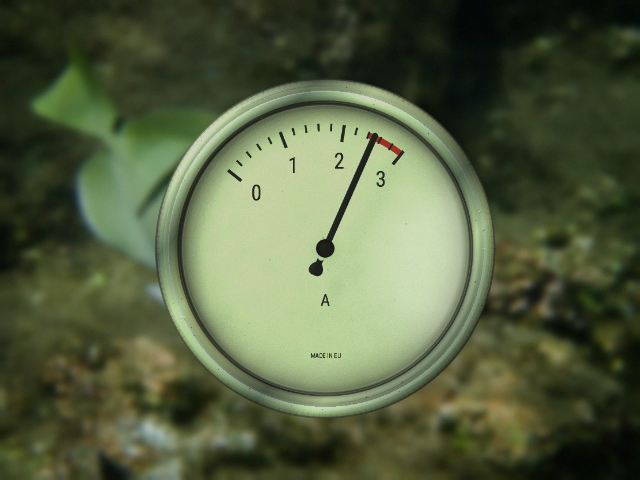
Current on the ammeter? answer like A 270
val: A 2.5
